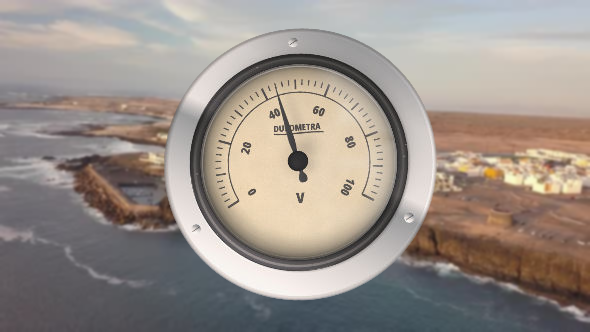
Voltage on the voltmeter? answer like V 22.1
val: V 44
